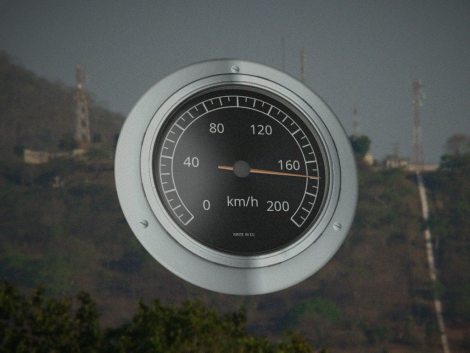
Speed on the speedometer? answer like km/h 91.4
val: km/h 170
